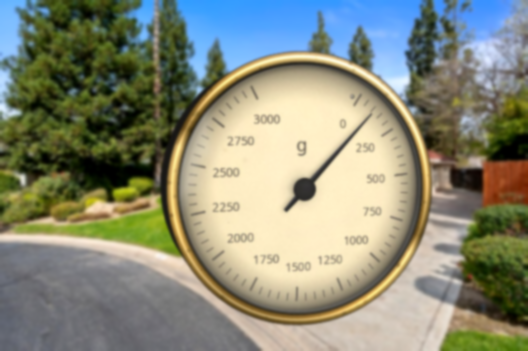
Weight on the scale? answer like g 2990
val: g 100
